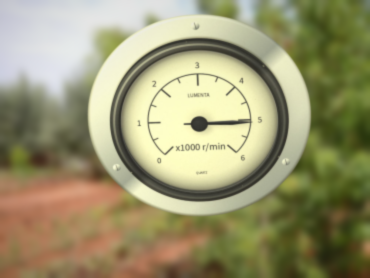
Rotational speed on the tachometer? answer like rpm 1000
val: rpm 5000
